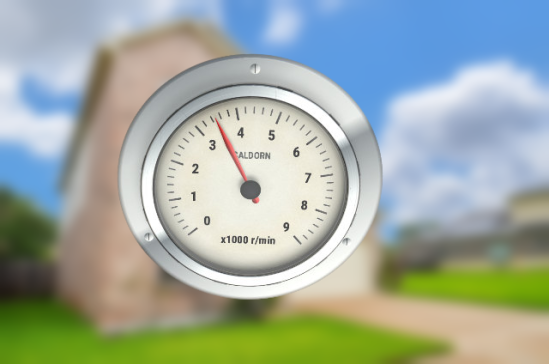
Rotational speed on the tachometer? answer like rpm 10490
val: rpm 3500
